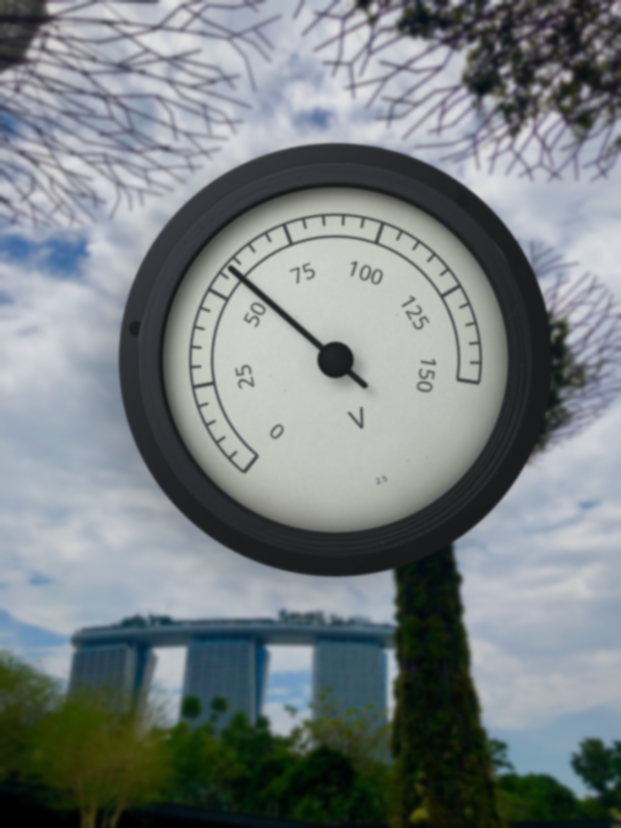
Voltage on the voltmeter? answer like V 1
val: V 57.5
